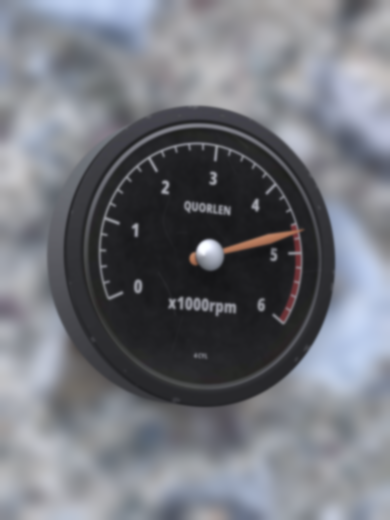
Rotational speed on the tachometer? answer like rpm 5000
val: rpm 4700
